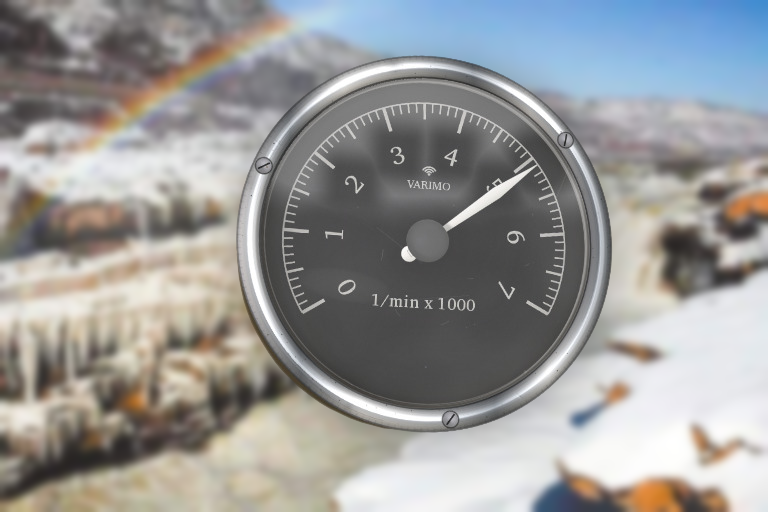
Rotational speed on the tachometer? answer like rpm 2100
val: rpm 5100
